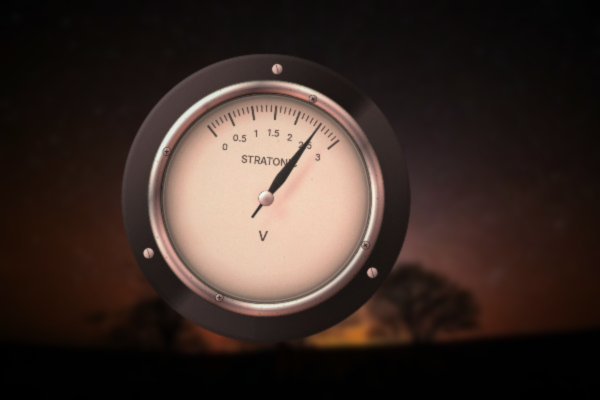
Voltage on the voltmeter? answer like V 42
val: V 2.5
